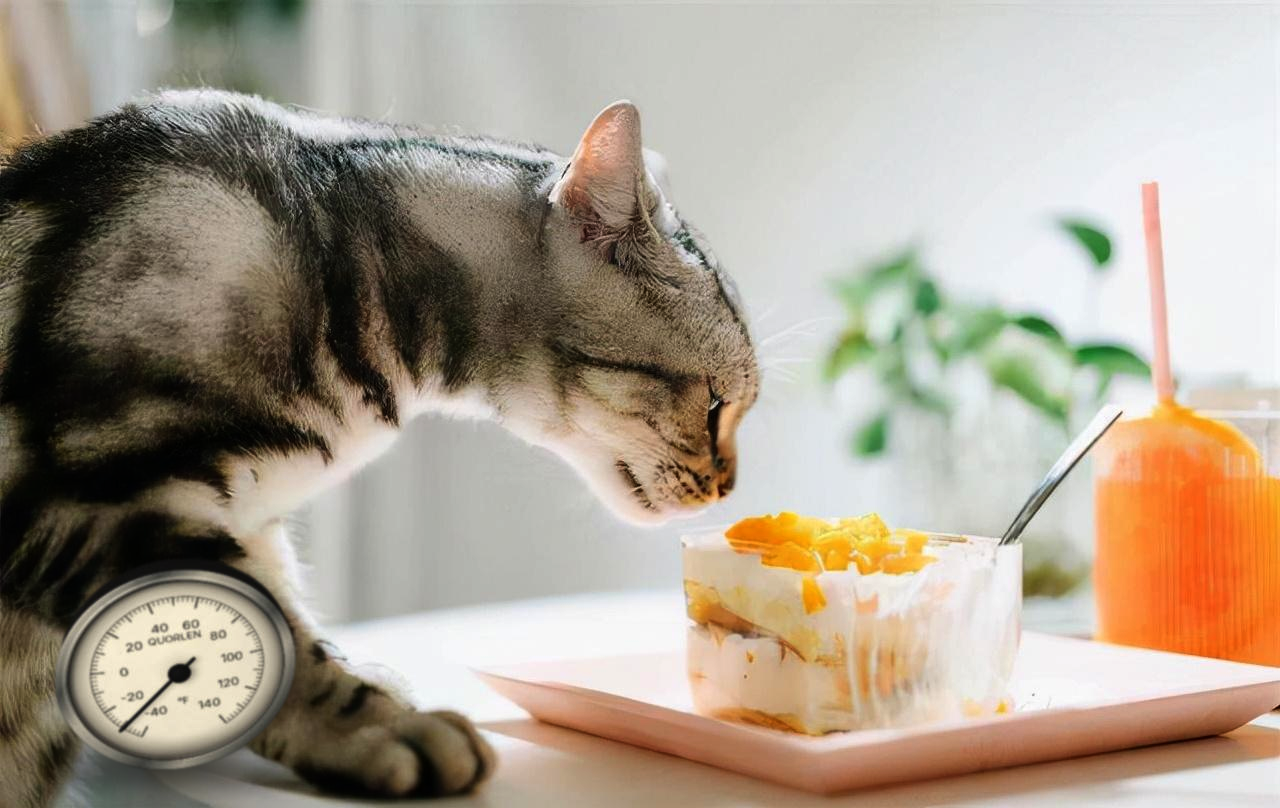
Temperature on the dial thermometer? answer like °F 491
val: °F -30
